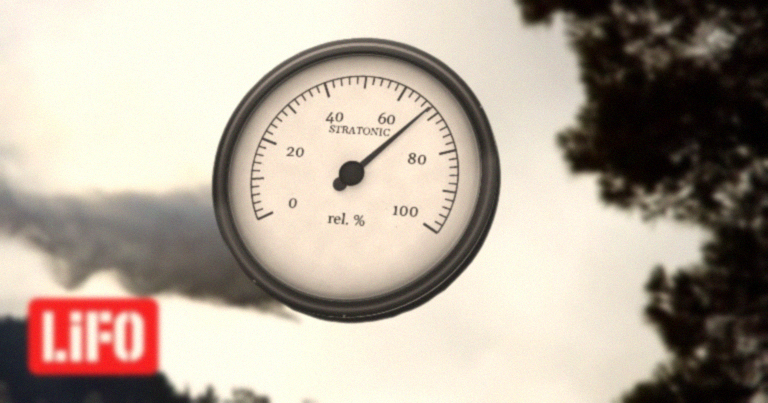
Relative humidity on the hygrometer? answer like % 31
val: % 68
